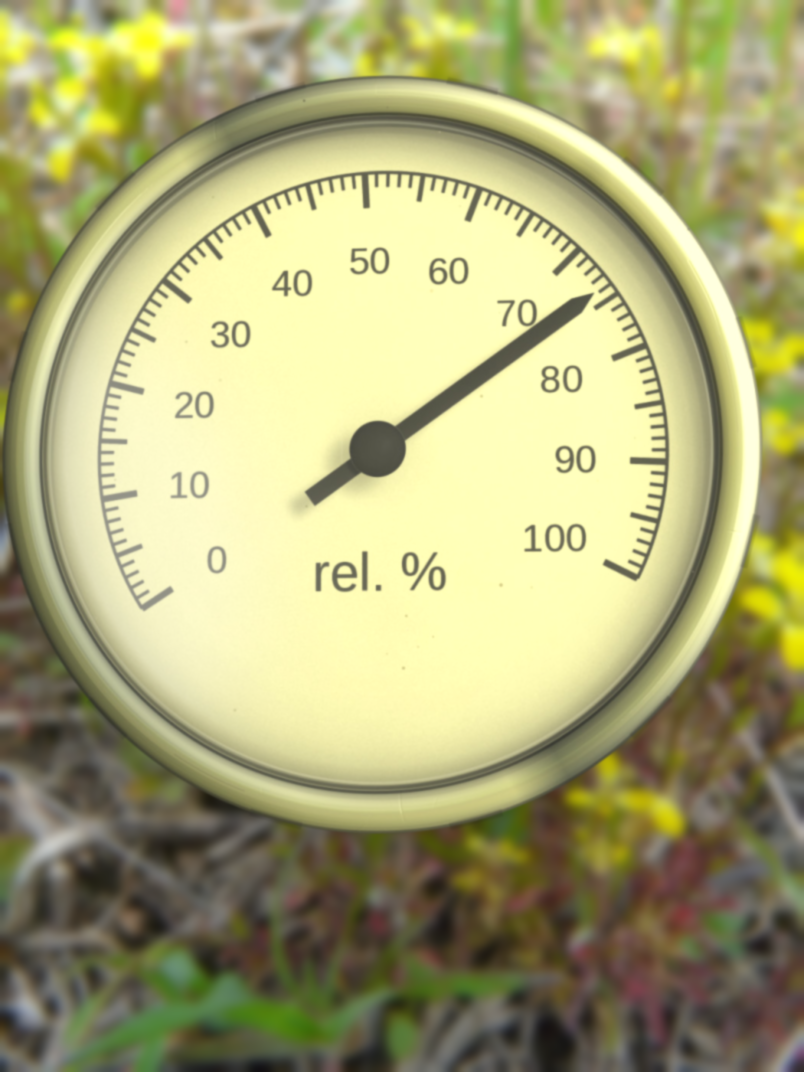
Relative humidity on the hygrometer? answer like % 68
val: % 74
